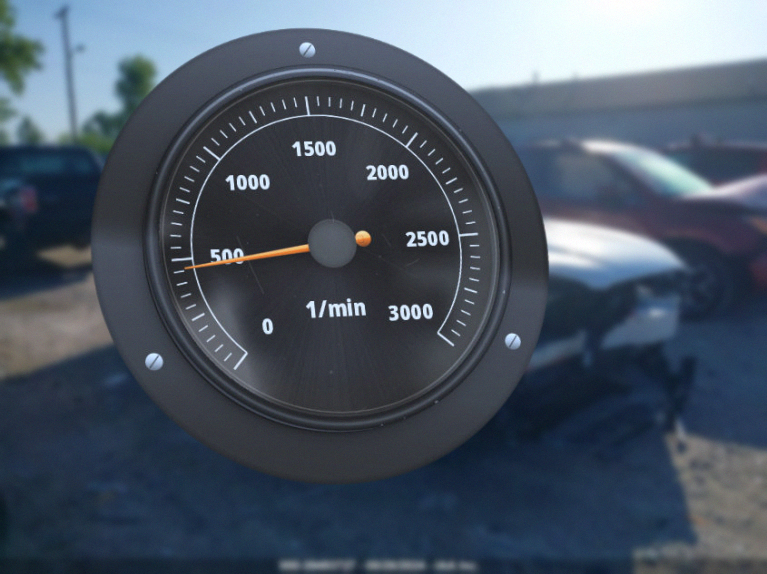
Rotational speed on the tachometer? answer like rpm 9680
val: rpm 450
